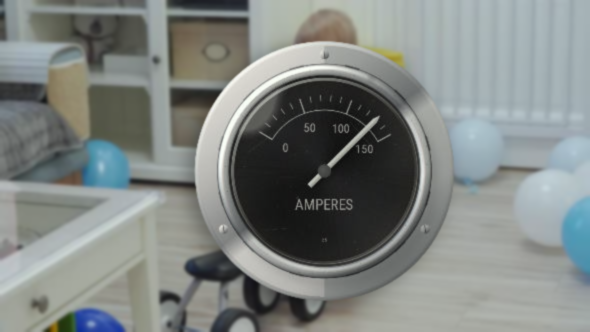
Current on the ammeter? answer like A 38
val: A 130
